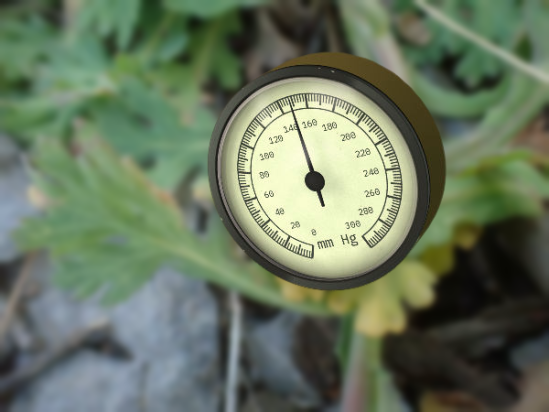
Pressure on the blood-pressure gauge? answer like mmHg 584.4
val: mmHg 150
